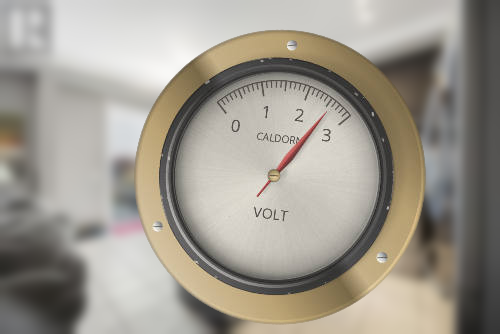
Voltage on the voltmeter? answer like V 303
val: V 2.6
